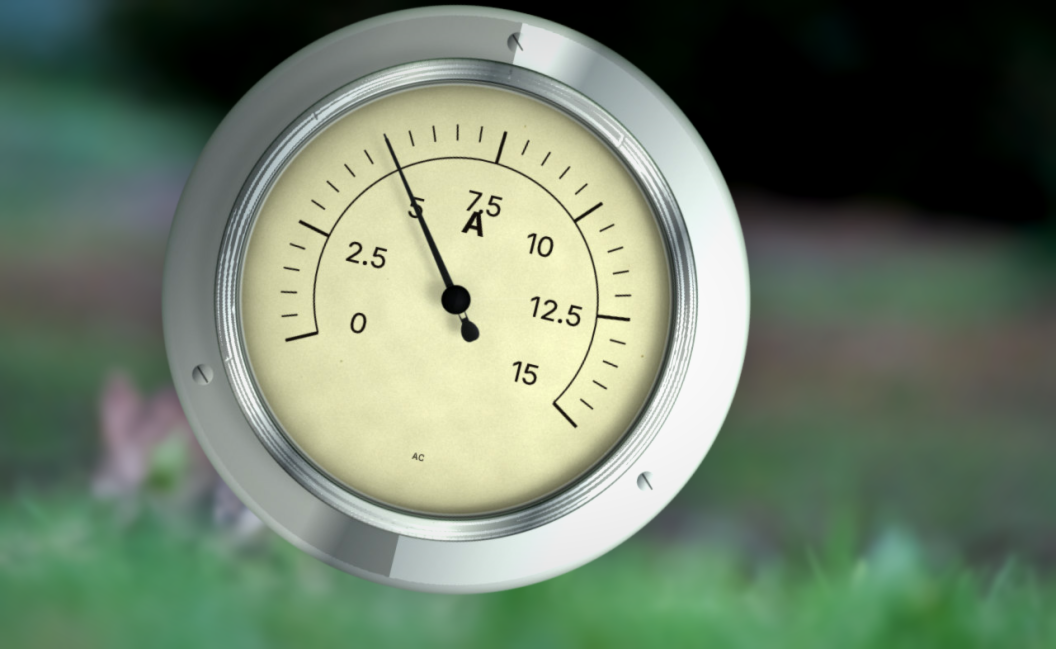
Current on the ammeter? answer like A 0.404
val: A 5
